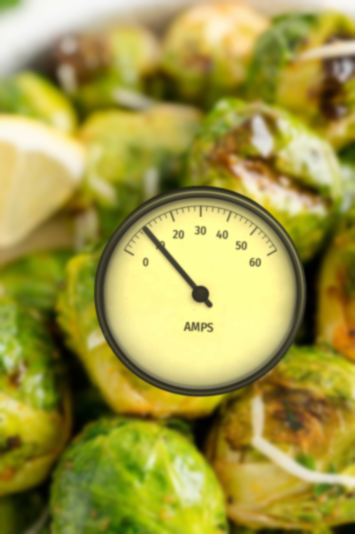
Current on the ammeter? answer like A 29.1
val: A 10
